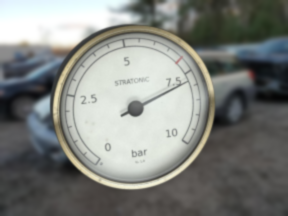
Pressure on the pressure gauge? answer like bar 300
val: bar 7.75
